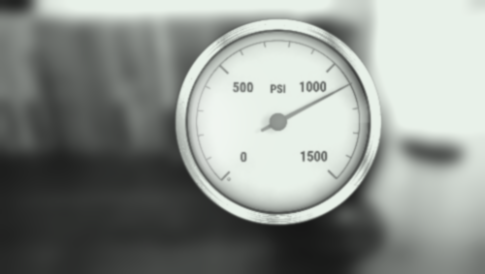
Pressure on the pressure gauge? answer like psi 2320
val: psi 1100
